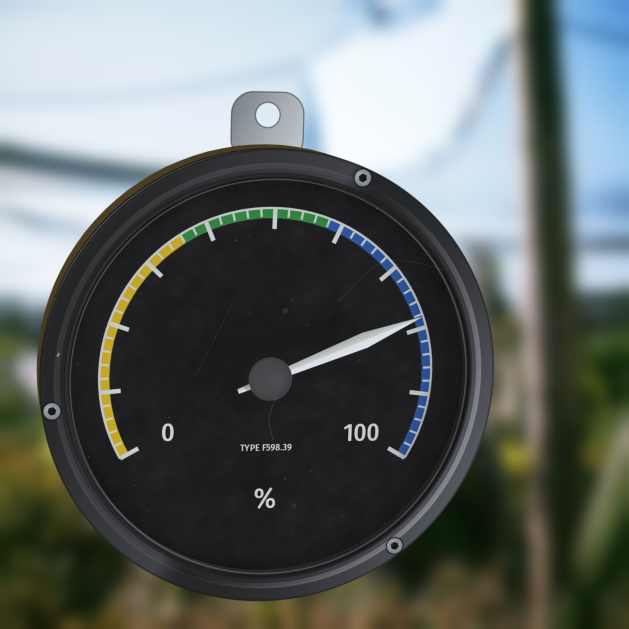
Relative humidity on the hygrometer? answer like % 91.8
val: % 78
